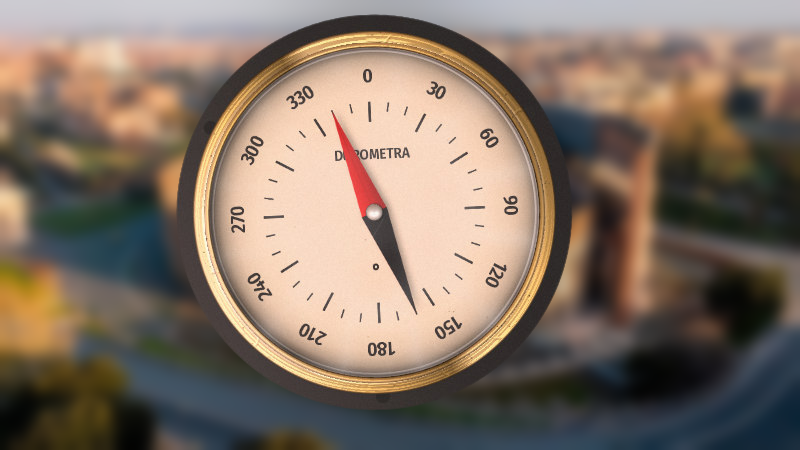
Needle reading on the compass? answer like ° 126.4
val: ° 340
